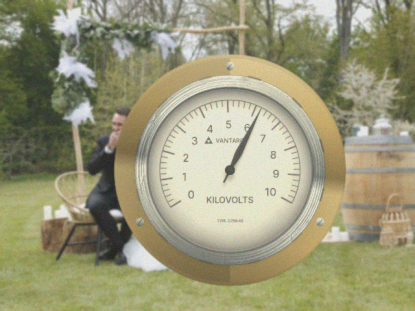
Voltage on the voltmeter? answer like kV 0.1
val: kV 6.2
